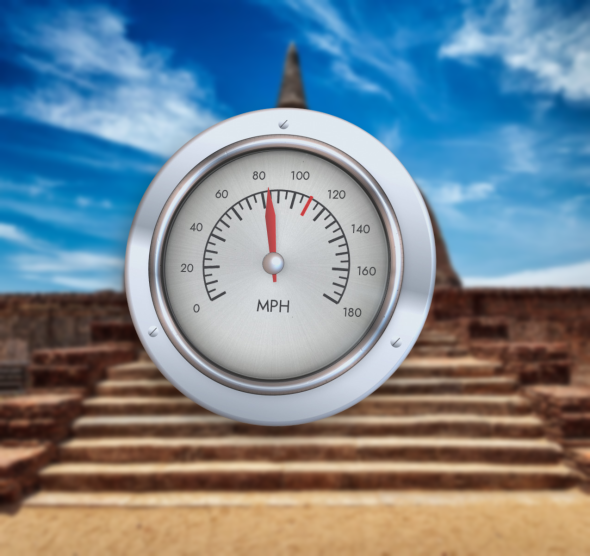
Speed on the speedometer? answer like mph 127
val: mph 85
